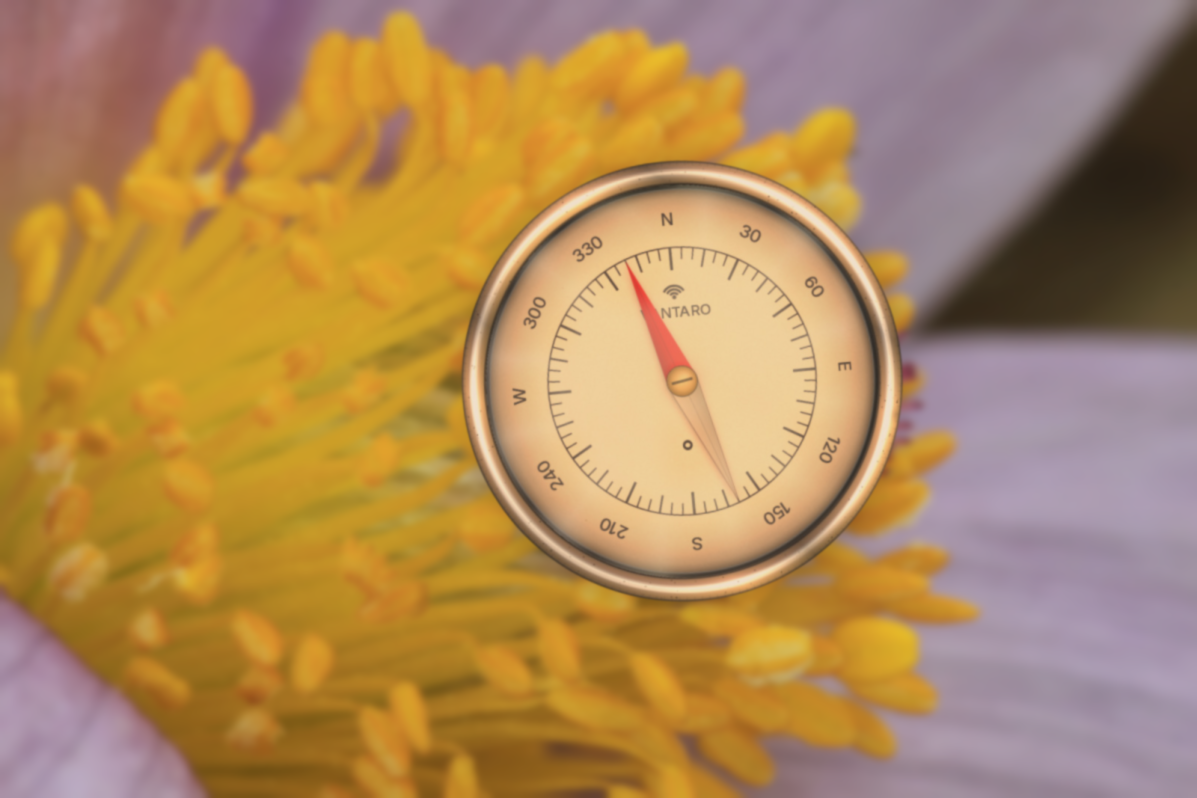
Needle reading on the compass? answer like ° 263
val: ° 340
